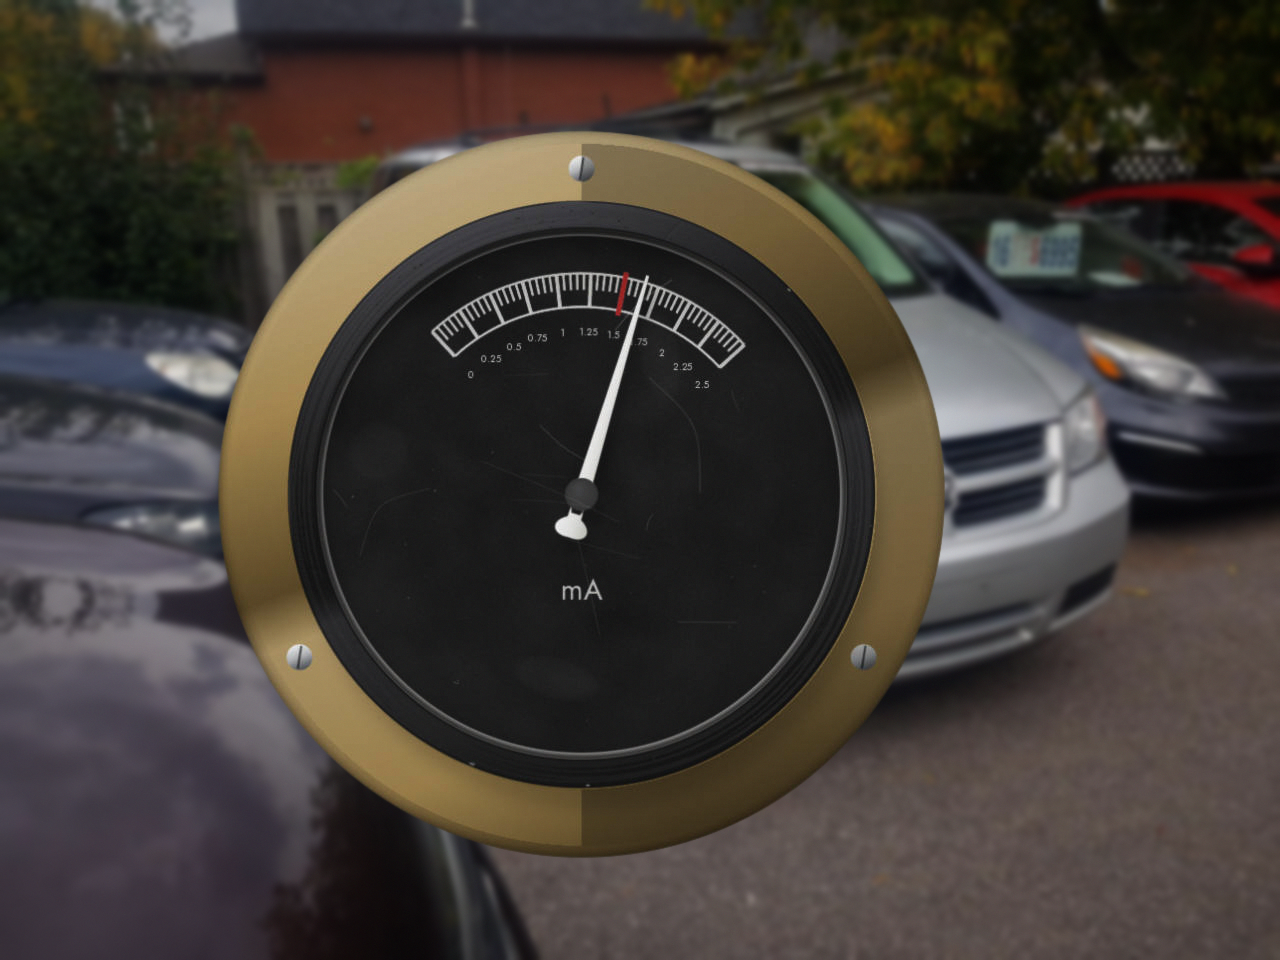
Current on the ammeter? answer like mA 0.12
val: mA 1.65
